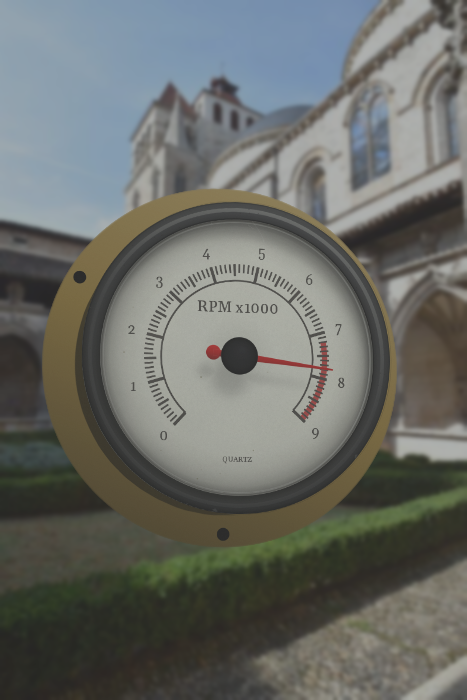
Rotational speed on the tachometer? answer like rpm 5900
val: rpm 7800
